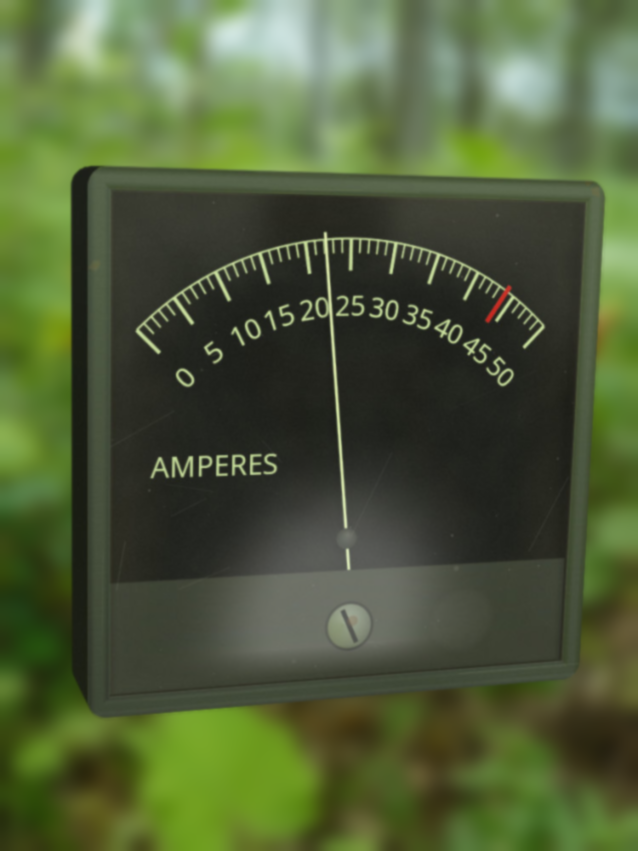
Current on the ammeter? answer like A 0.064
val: A 22
